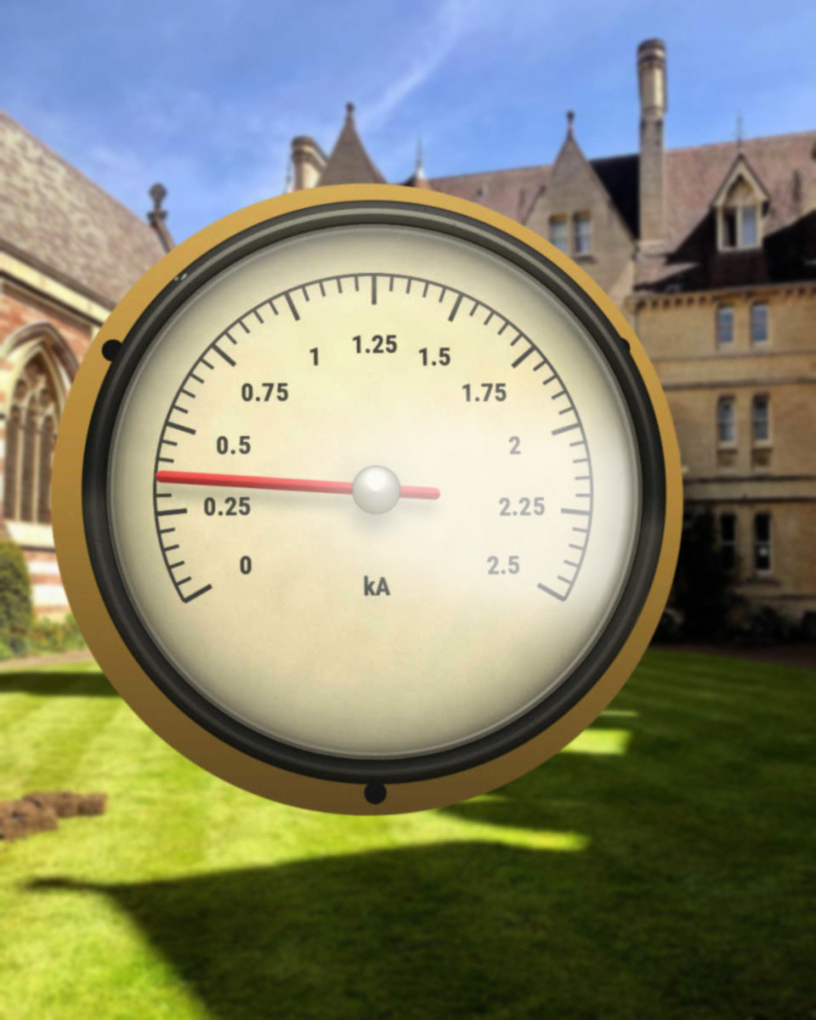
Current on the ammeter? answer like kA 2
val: kA 0.35
